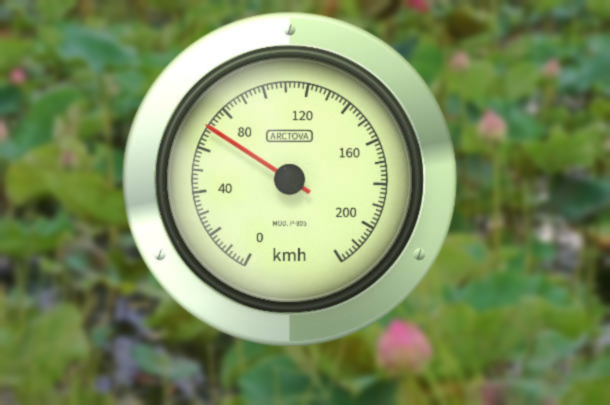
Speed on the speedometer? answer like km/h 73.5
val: km/h 70
